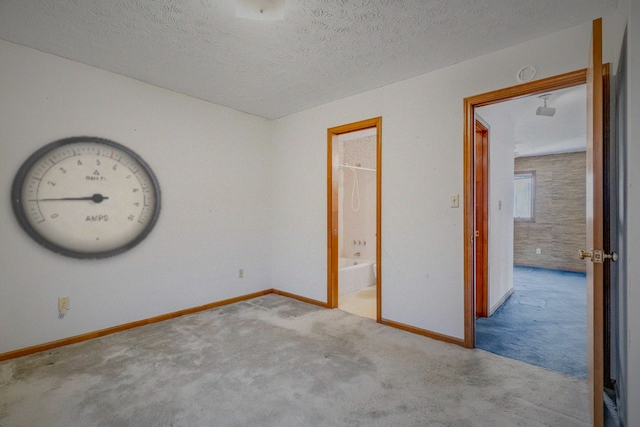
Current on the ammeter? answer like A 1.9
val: A 1
